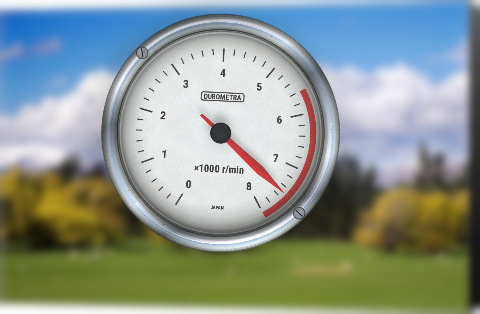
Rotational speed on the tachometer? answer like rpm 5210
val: rpm 7500
